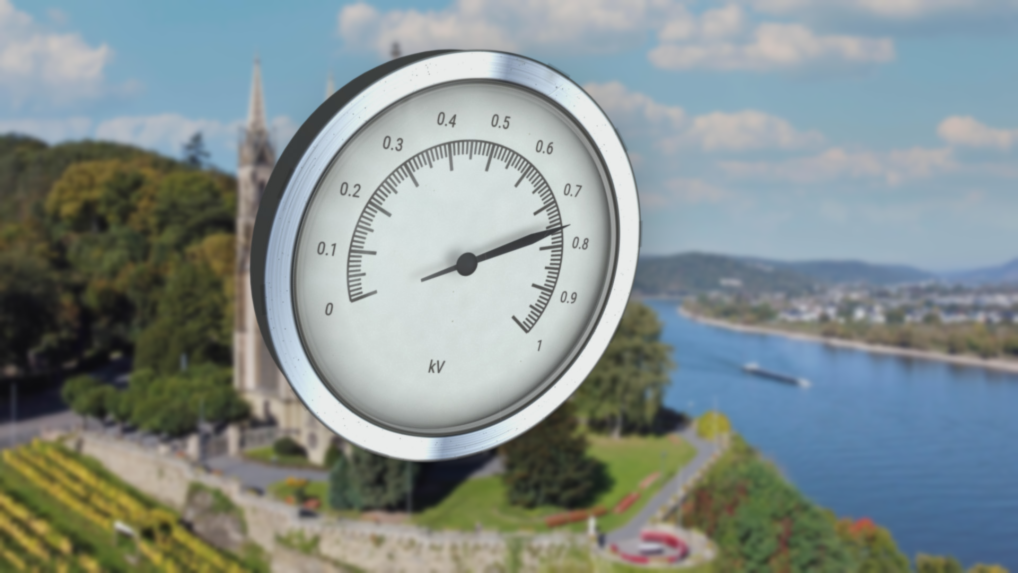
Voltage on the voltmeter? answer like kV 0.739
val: kV 0.75
